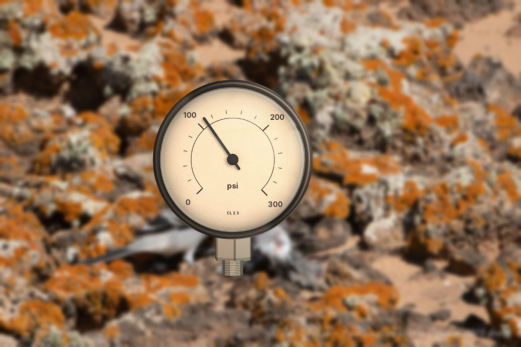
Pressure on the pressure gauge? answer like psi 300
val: psi 110
